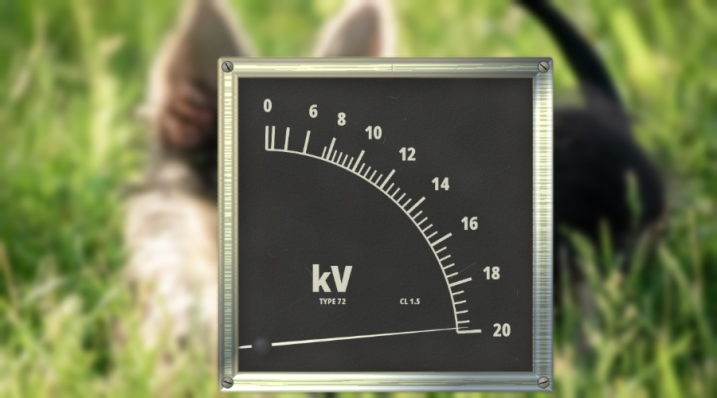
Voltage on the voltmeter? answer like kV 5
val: kV 19.8
